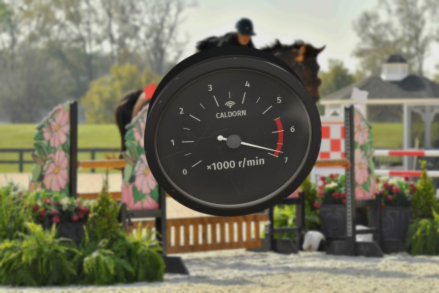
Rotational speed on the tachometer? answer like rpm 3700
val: rpm 6750
